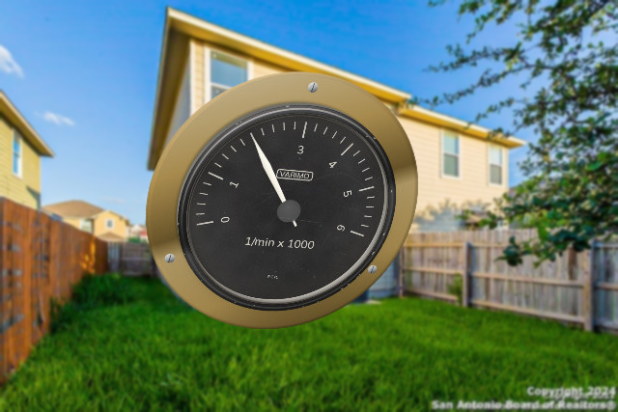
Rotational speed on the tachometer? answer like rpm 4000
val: rpm 2000
